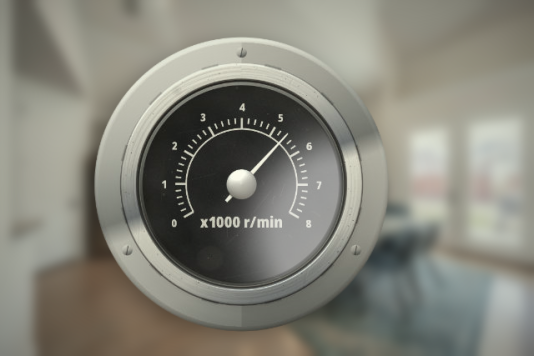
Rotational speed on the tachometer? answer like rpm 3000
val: rpm 5400
